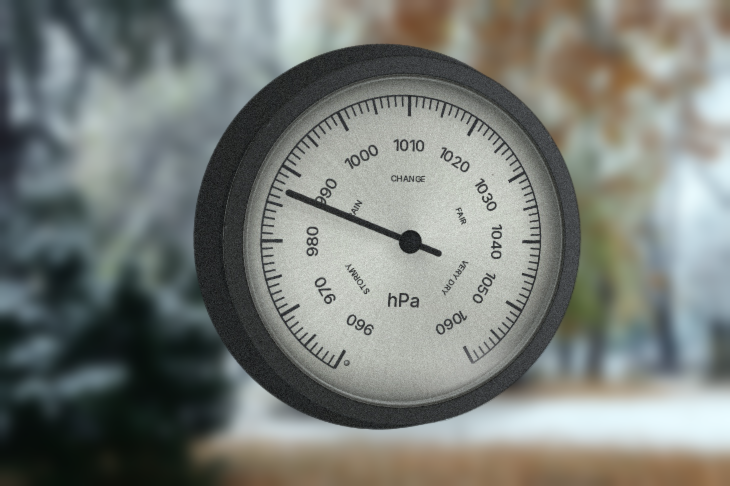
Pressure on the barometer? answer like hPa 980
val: hPa 987
